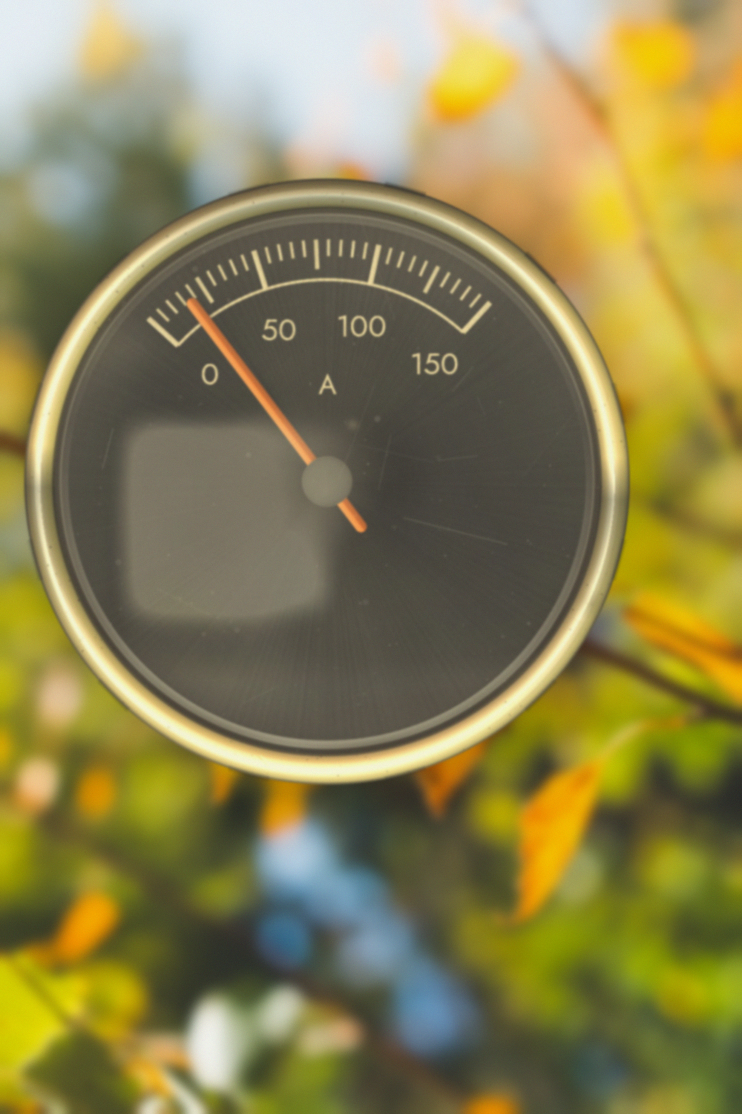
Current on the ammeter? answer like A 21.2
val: A 17.5
